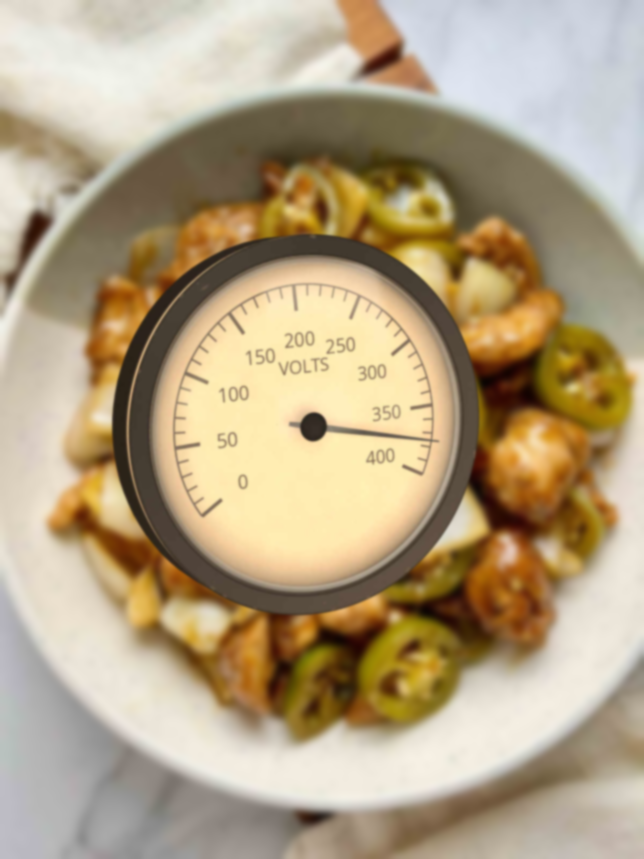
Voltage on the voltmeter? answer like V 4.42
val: V 375
